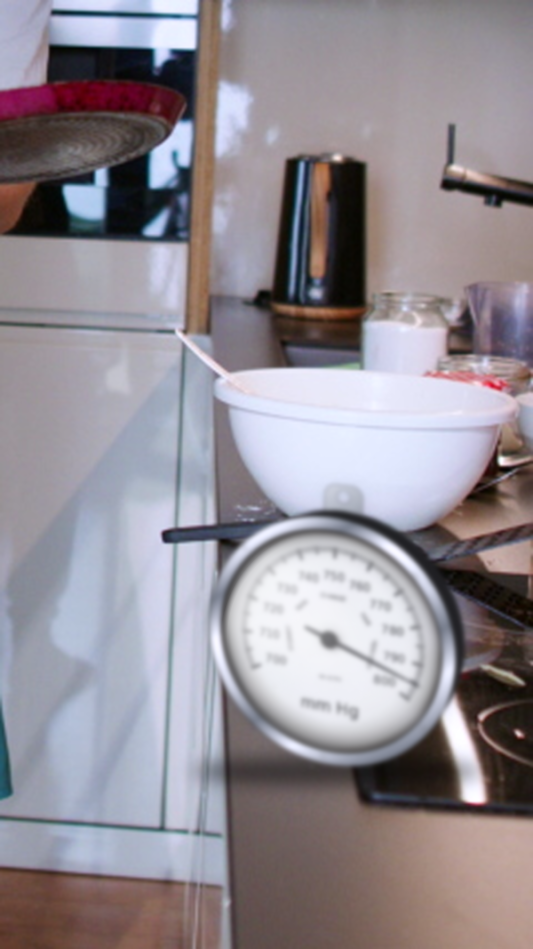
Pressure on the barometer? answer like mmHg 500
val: mmHg 795
